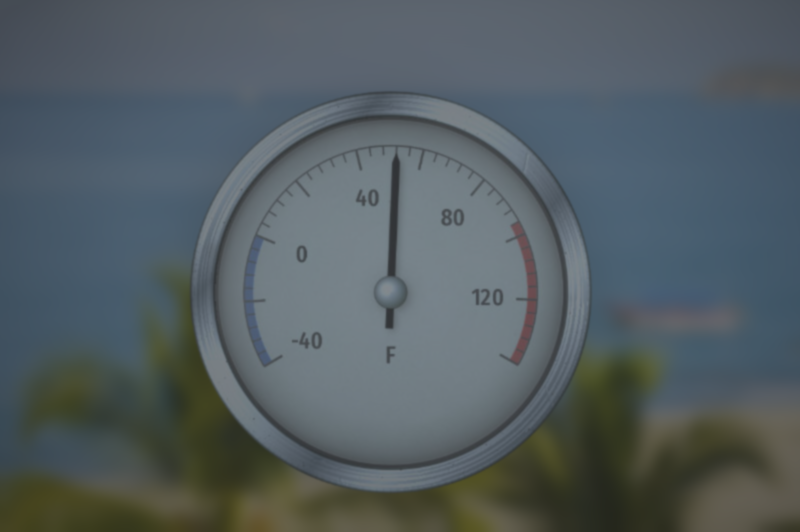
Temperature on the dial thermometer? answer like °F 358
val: °F 52
